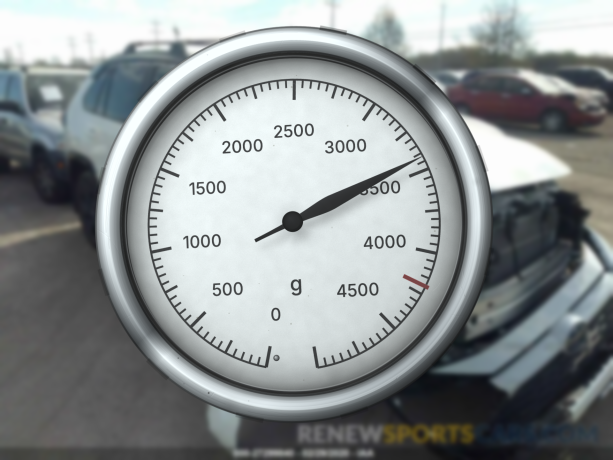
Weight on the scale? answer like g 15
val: g 3425
